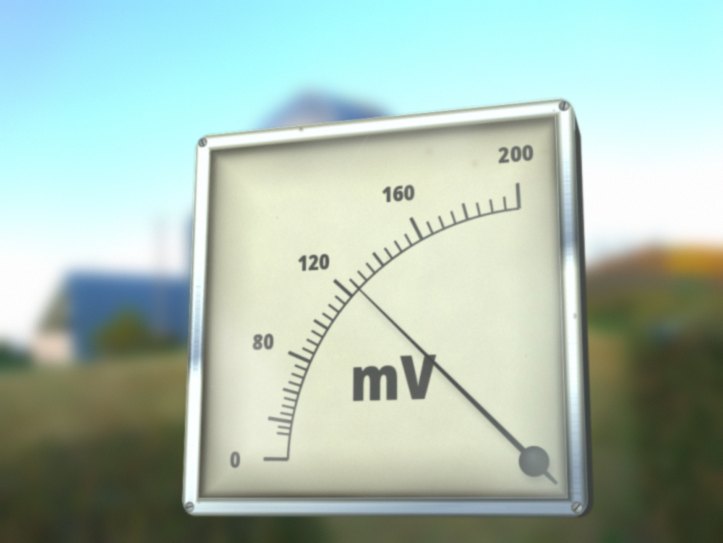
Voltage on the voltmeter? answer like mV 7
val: mV 125
